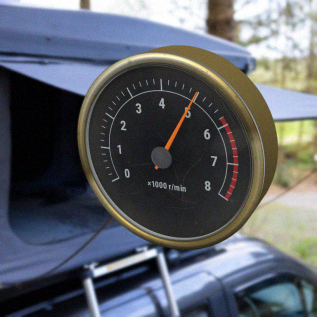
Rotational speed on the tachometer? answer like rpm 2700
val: rpm 5000
